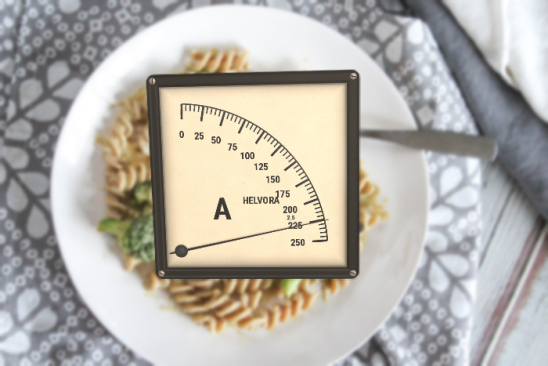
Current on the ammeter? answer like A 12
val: A 225
